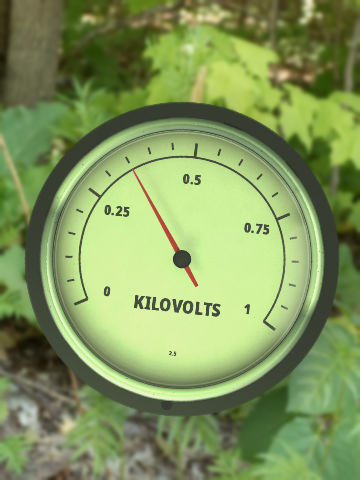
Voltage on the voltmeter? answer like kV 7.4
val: kV 0.35
